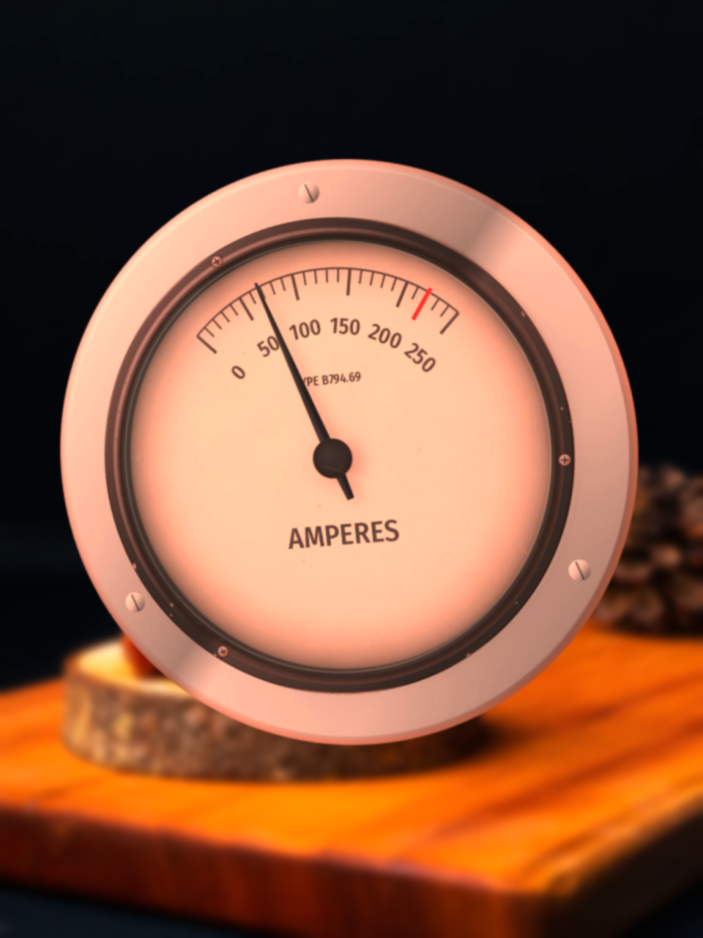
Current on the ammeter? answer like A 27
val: A 70
